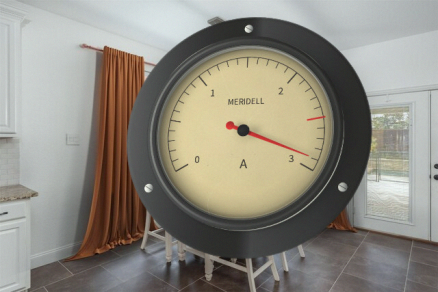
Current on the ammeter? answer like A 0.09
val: A 2.9
